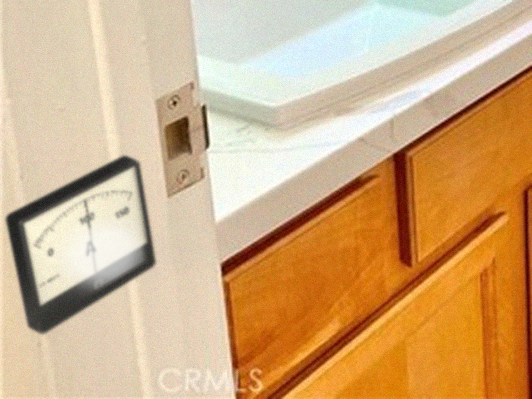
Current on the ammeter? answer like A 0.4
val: A 100
